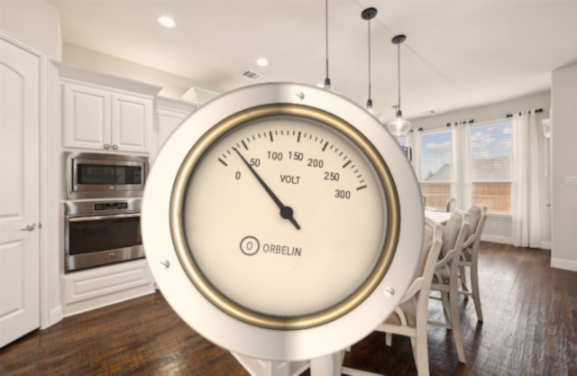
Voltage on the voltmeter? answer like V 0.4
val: V 30
